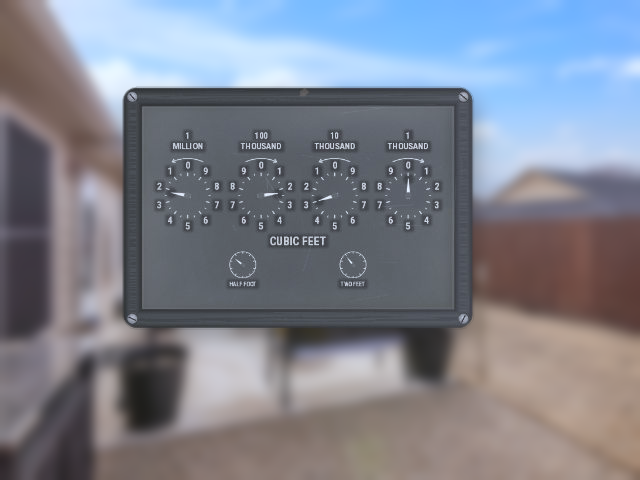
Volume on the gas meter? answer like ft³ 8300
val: ft³ 223000
